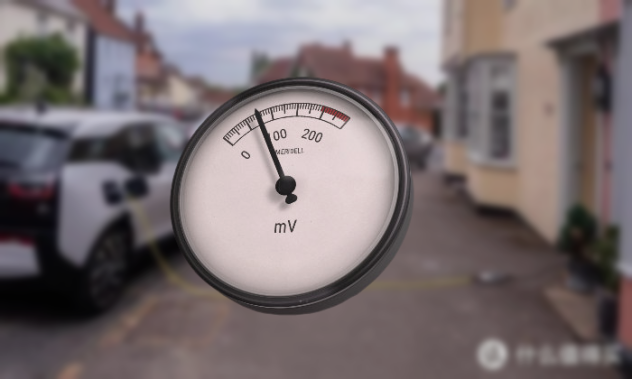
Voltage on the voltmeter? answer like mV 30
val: mV 75
